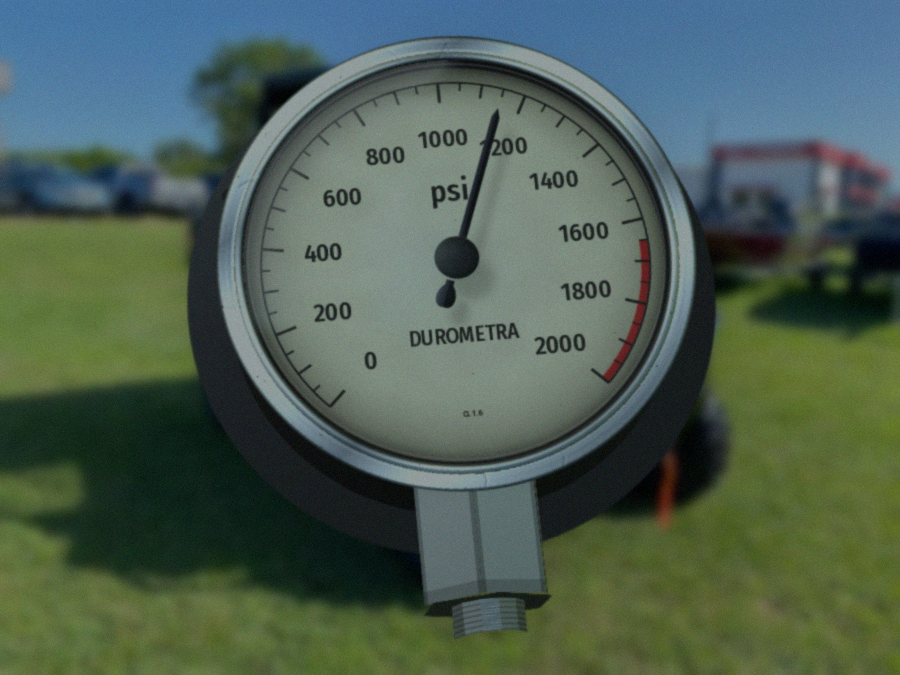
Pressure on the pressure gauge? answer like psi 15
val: psi 1150
